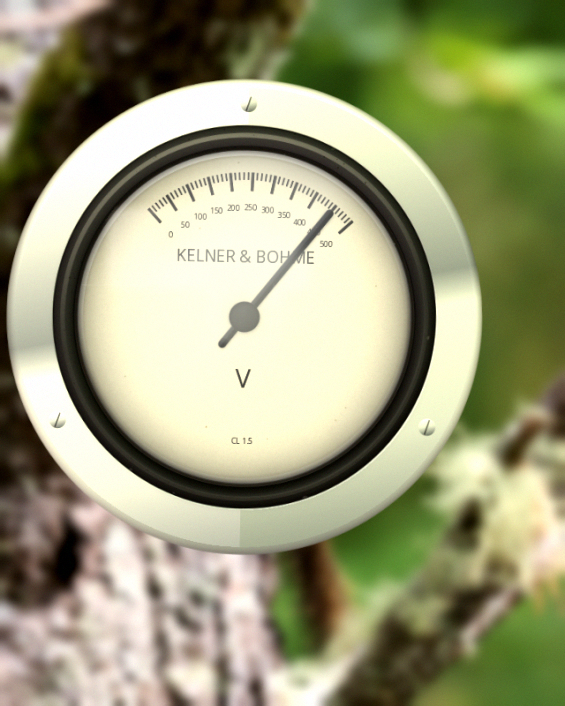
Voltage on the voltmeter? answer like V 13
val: V 450
